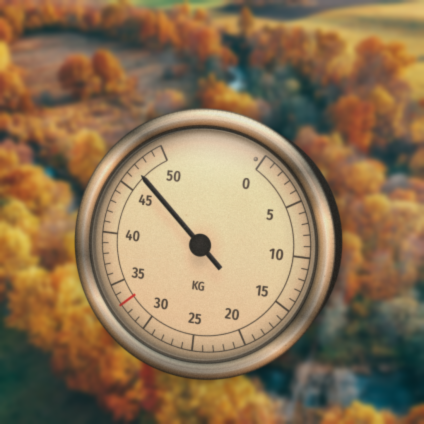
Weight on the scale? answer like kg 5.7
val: kg 47
